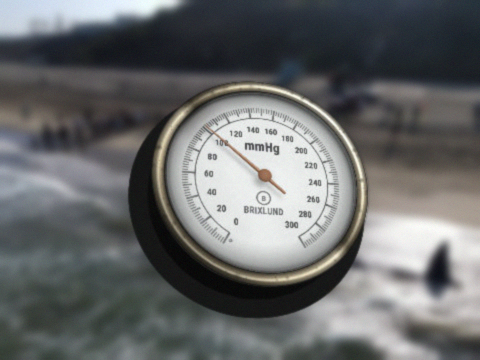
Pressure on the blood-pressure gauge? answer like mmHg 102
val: mmHg 100
